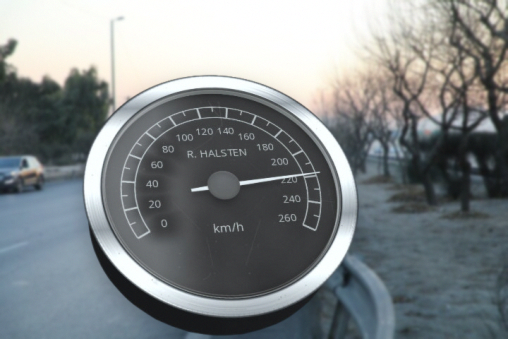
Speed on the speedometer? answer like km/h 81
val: km/h 220
